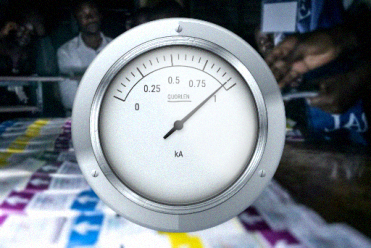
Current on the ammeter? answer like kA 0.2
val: kA 0.95
